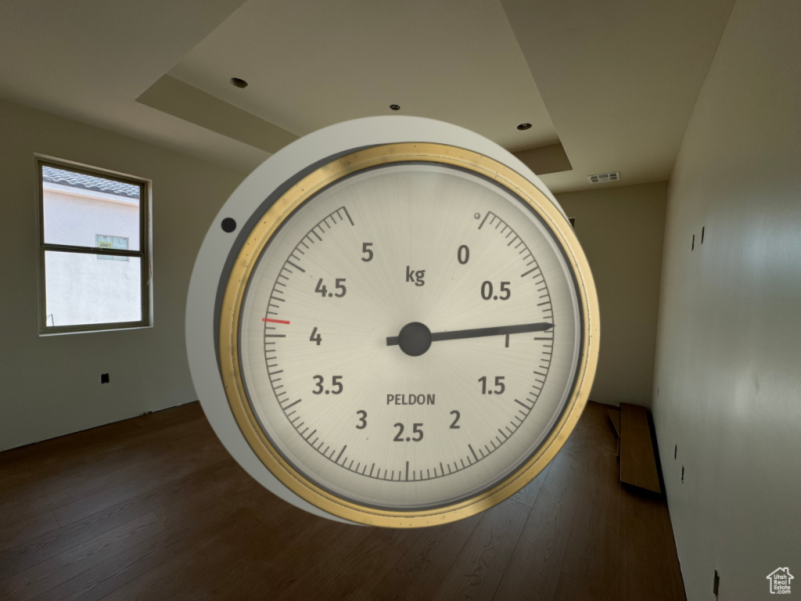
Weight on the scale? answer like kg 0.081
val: kg 0.9
